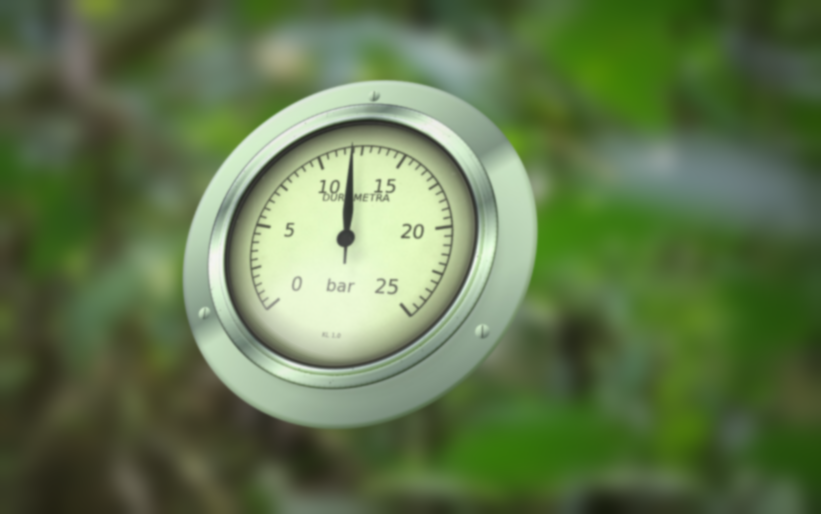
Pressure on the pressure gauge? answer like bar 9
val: bar 12
